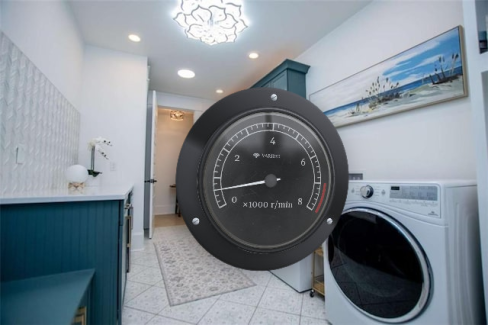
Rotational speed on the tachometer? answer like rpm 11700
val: rpm 600
